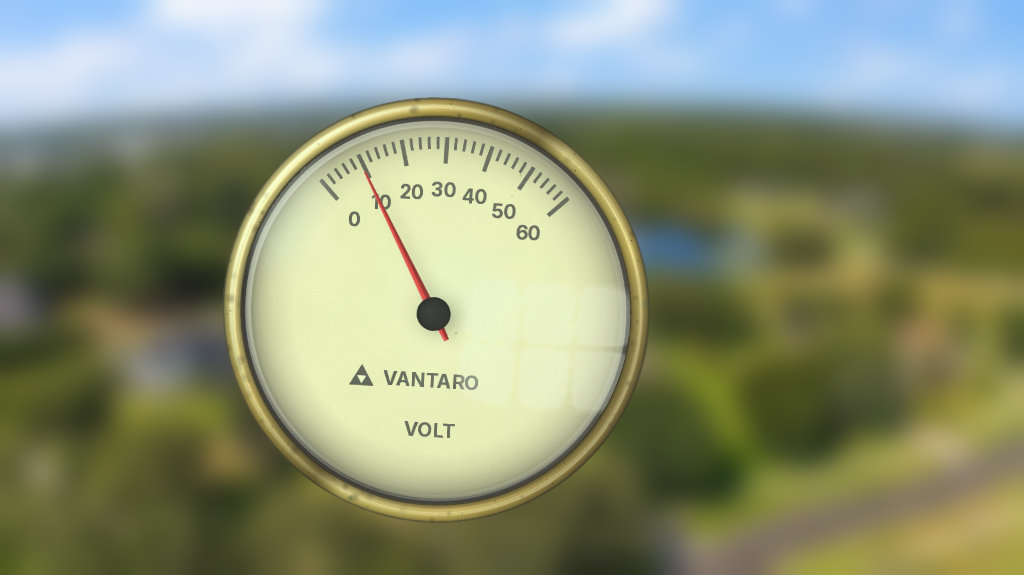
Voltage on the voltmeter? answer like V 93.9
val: V 10
